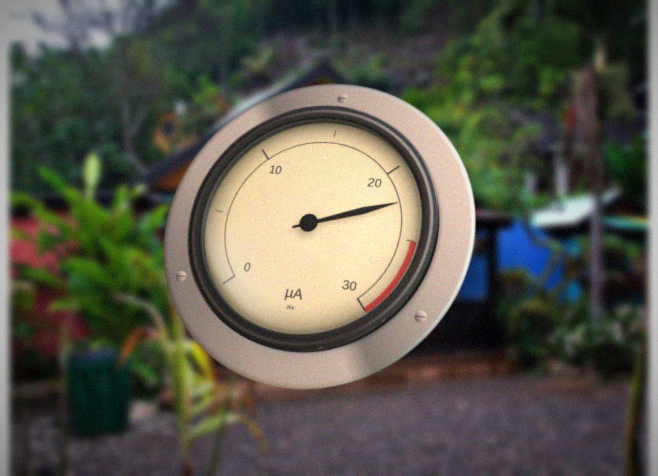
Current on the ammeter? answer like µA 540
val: µA 22.5
